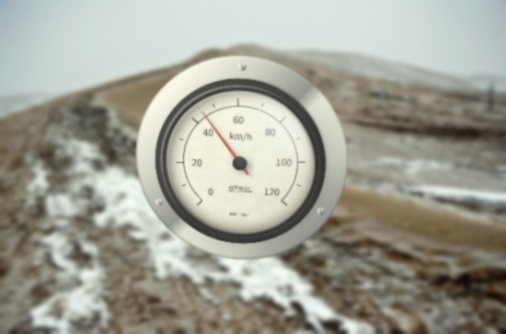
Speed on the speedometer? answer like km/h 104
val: km/h 45
